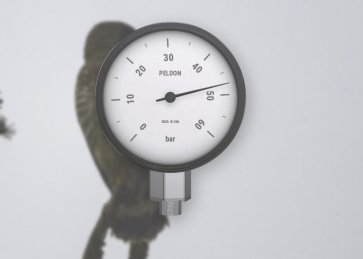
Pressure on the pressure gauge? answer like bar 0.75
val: bar 47.5
